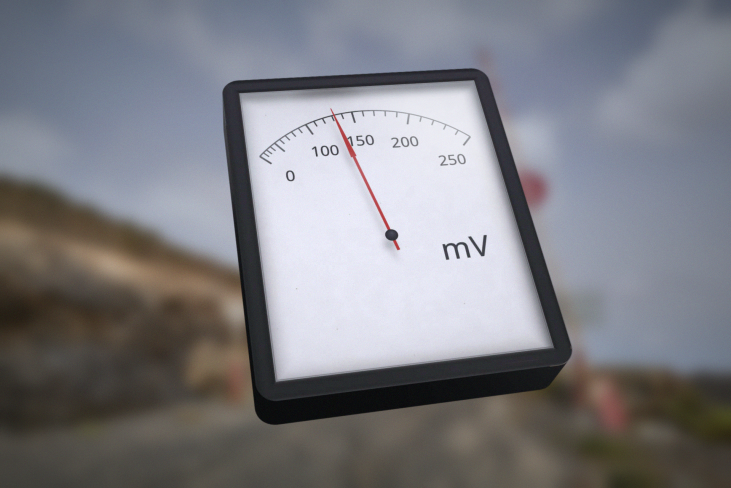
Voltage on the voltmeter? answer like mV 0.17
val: mV 130
